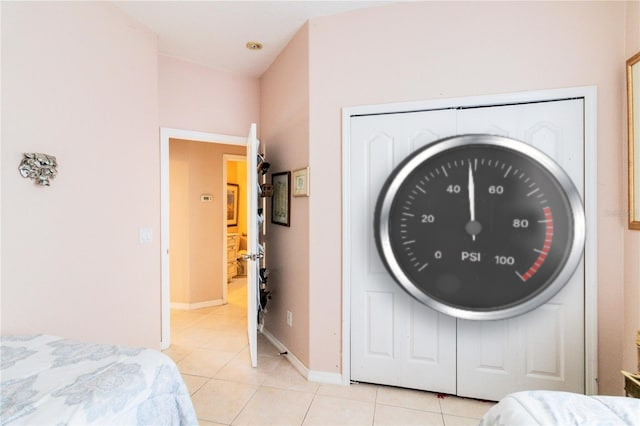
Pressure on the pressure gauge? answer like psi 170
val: psi 48
